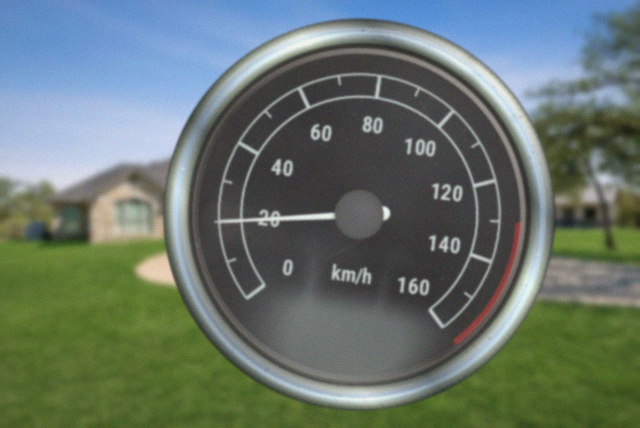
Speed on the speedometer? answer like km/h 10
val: km/h 20
